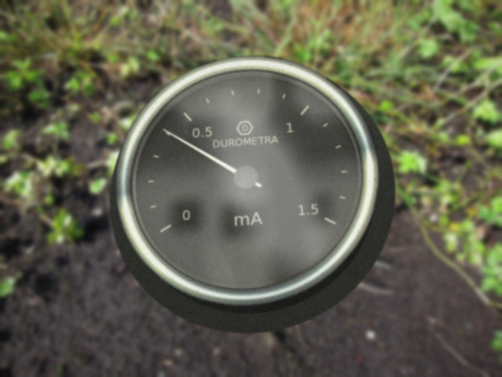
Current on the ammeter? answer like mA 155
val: mA 0.4
